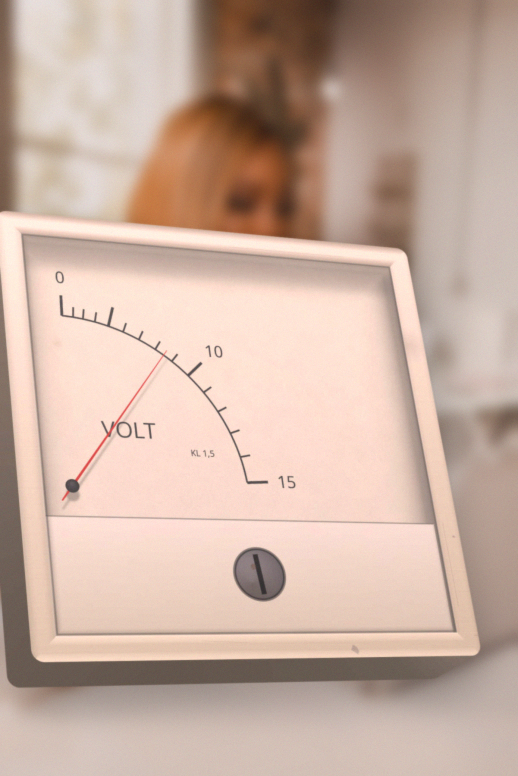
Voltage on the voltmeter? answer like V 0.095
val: V 8.5
